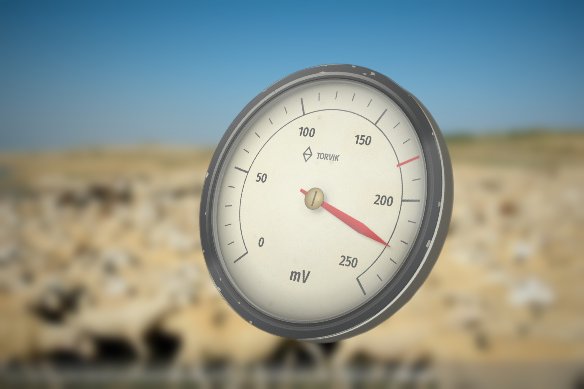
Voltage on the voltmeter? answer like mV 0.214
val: mV 225
